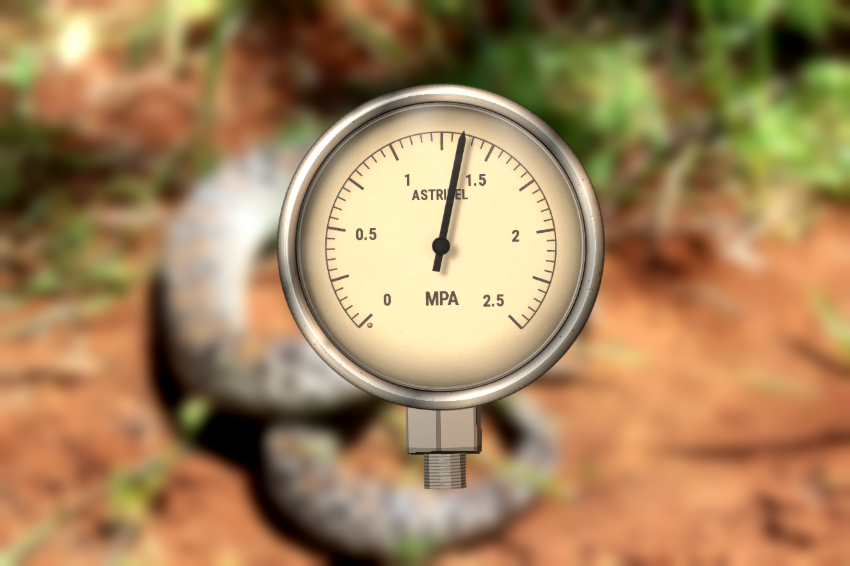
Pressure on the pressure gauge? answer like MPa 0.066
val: MPa 1.35
